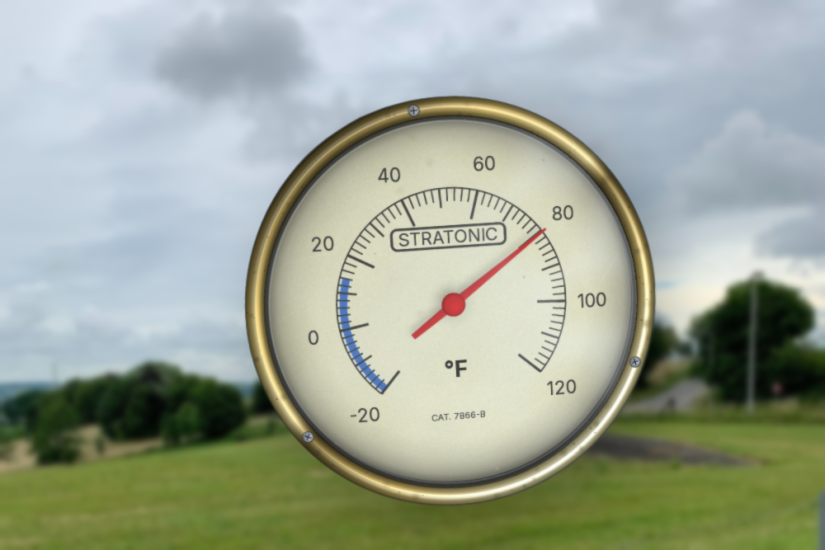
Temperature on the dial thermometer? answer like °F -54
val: °F 80
